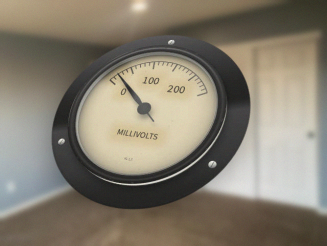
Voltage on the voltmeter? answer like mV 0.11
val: mV 20
